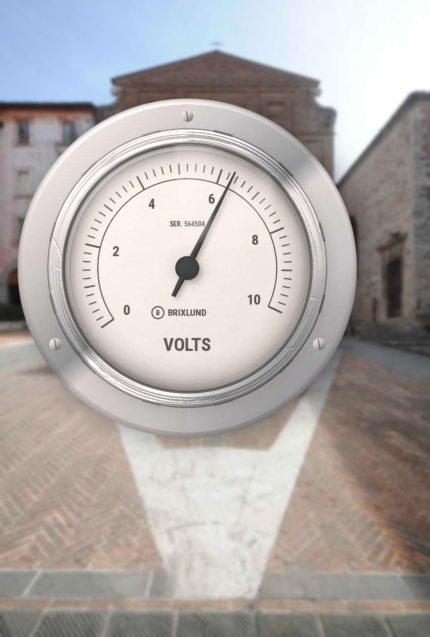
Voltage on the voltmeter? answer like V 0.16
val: V 6.3
